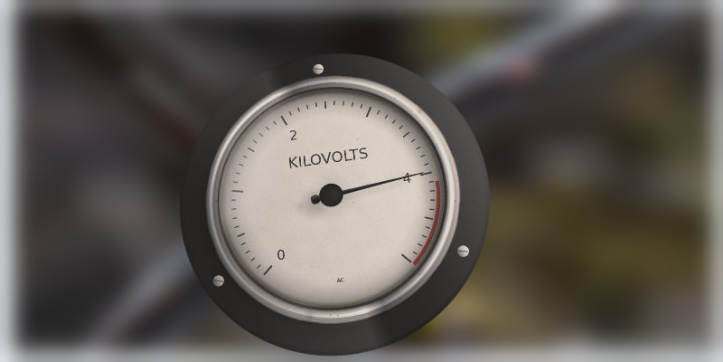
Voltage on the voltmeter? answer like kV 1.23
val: kV 4
